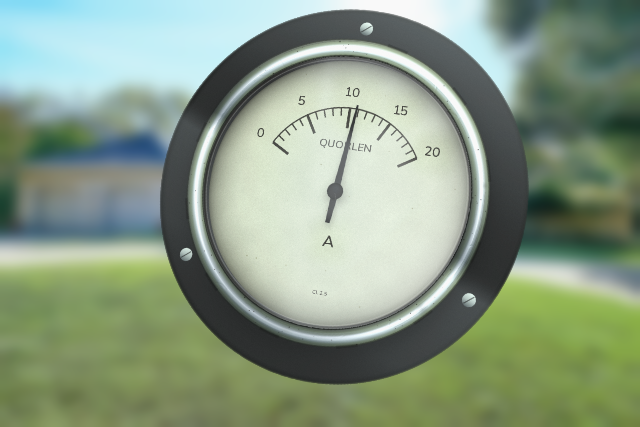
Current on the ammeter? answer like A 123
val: A 11
